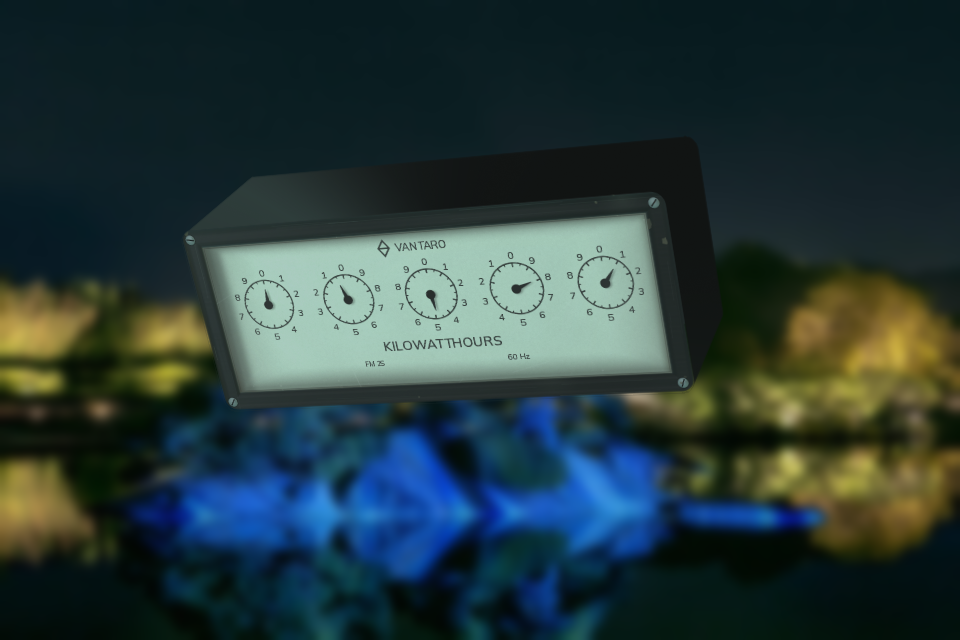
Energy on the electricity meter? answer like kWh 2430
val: kWh 481
